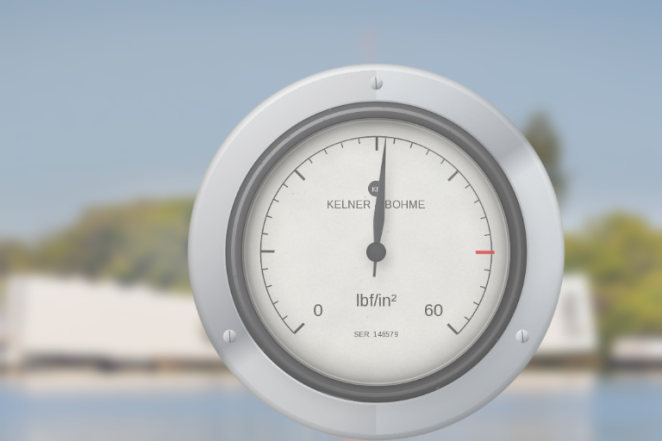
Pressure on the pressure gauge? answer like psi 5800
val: psi 31
